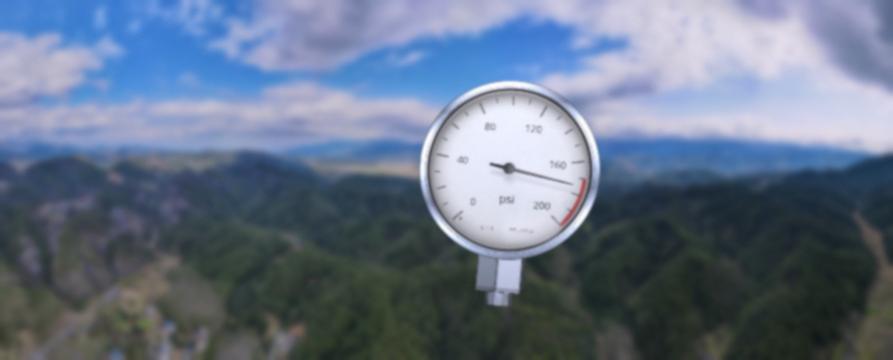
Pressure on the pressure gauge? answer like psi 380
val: psi 175
